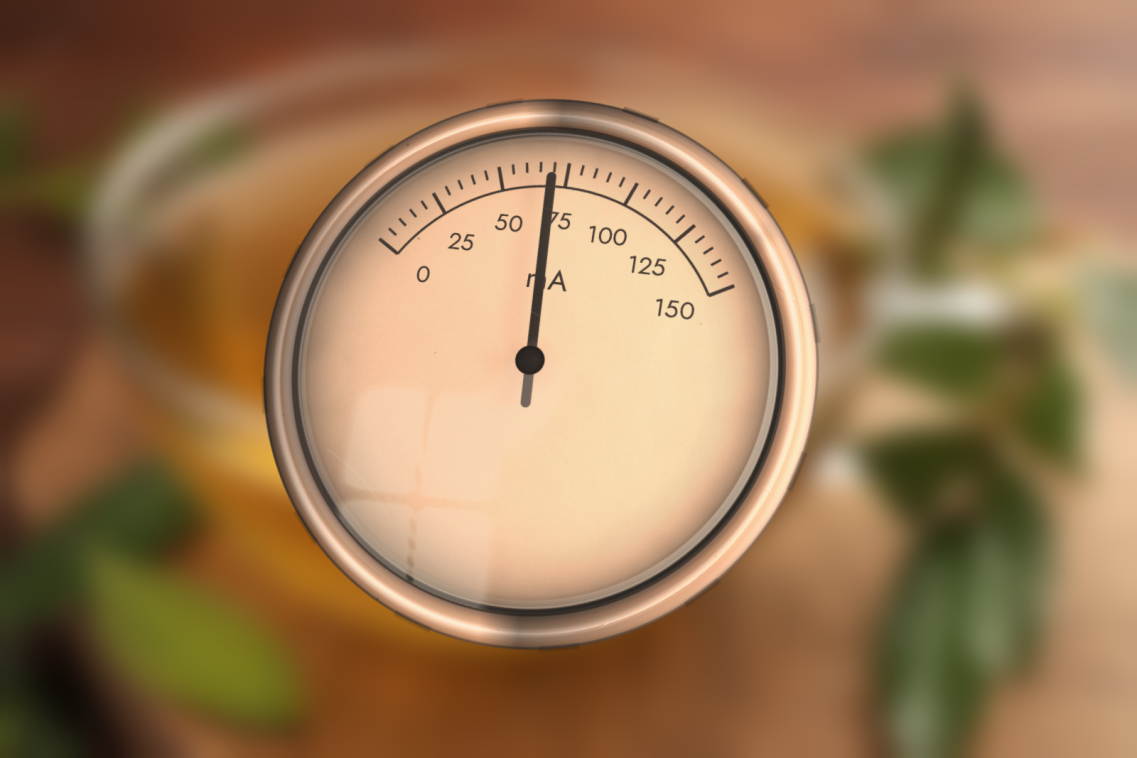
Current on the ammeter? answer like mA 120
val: mA 70
